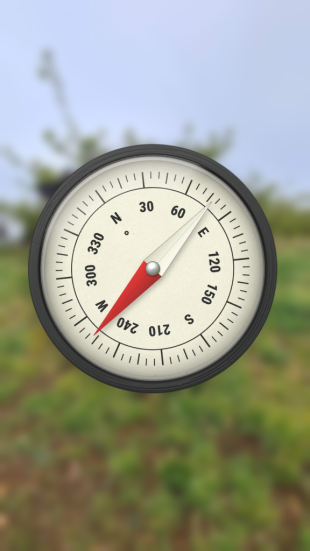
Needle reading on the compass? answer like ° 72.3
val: ° 257.5
